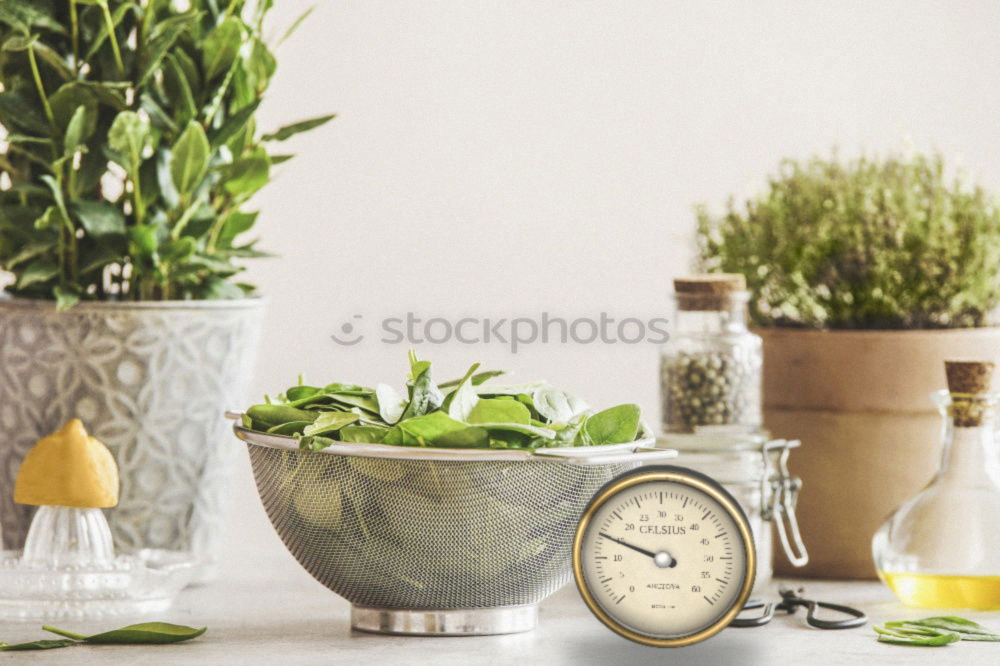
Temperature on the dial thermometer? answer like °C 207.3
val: °C 15
